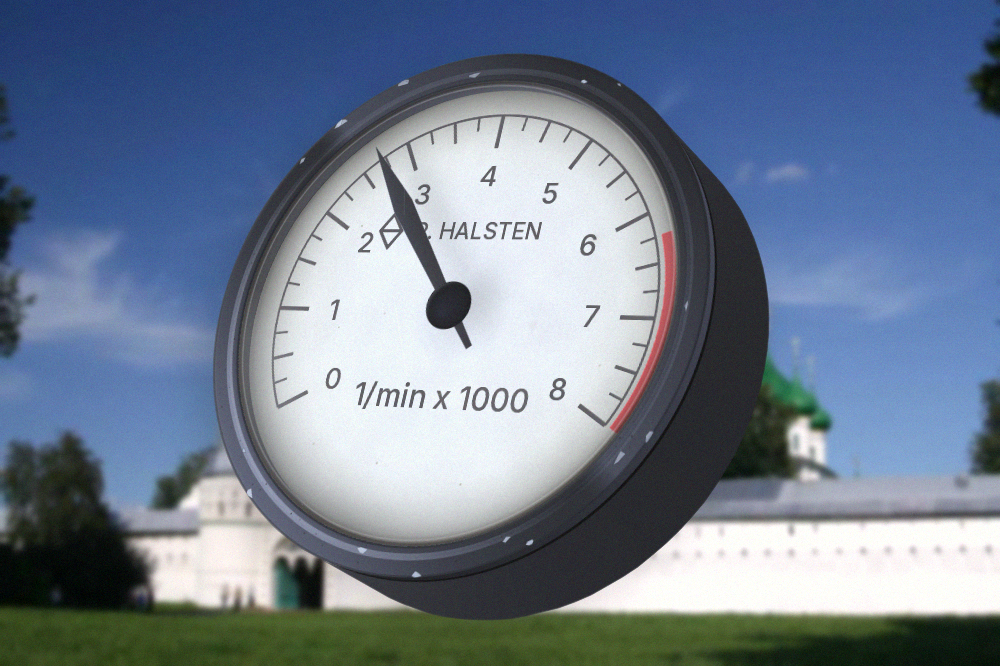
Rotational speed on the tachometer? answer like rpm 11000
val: rpm 2750
